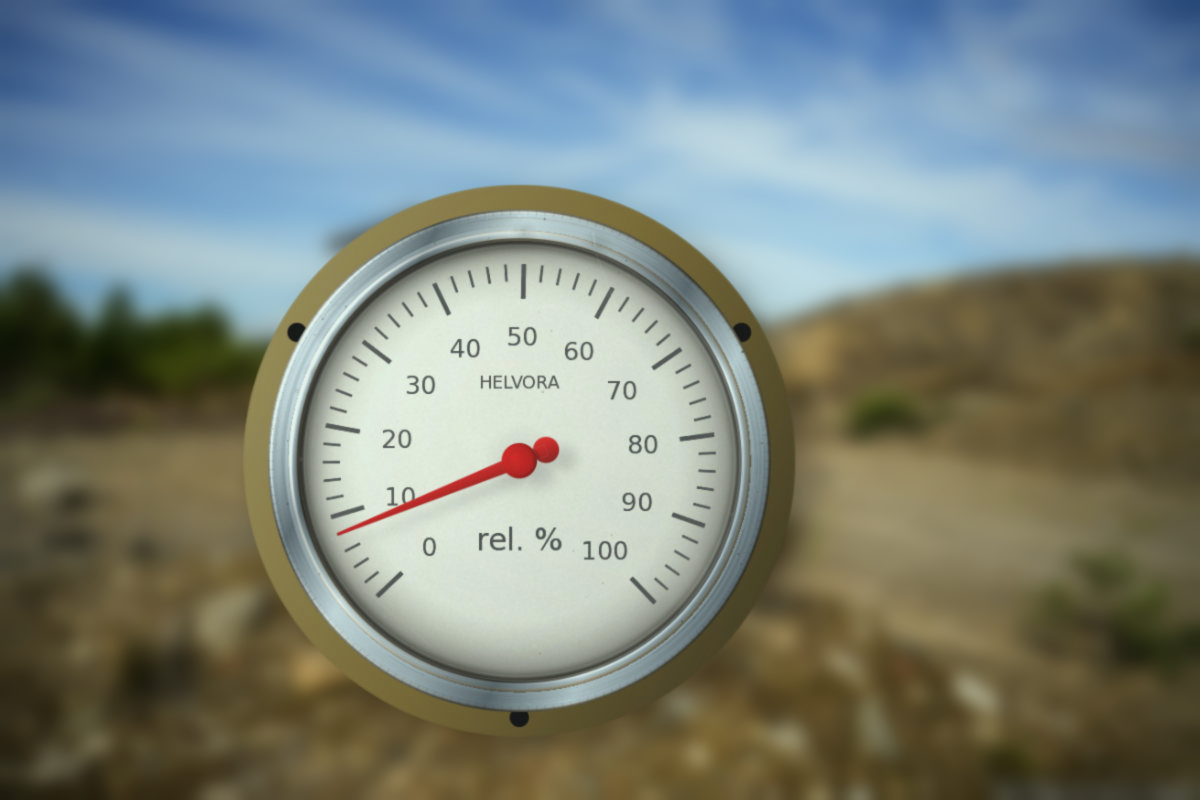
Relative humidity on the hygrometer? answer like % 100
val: % 8
